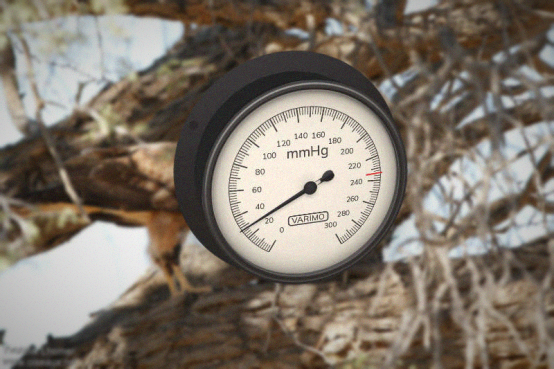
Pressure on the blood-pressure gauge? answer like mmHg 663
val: mmHg 30
